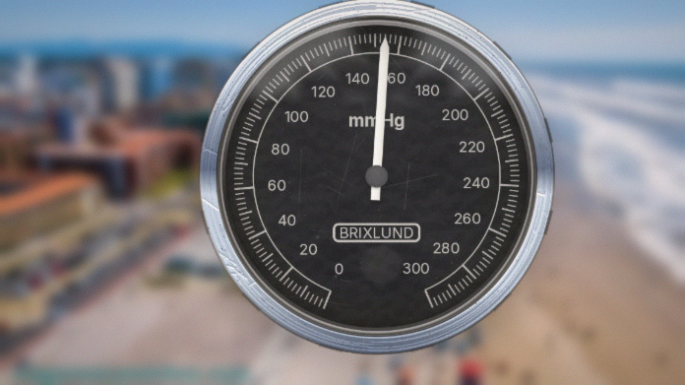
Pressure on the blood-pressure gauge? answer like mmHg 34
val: mmHg 154
